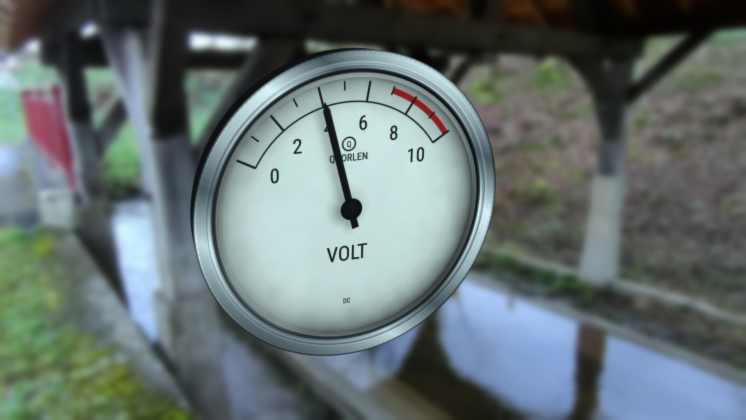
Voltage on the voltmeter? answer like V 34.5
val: V 4
